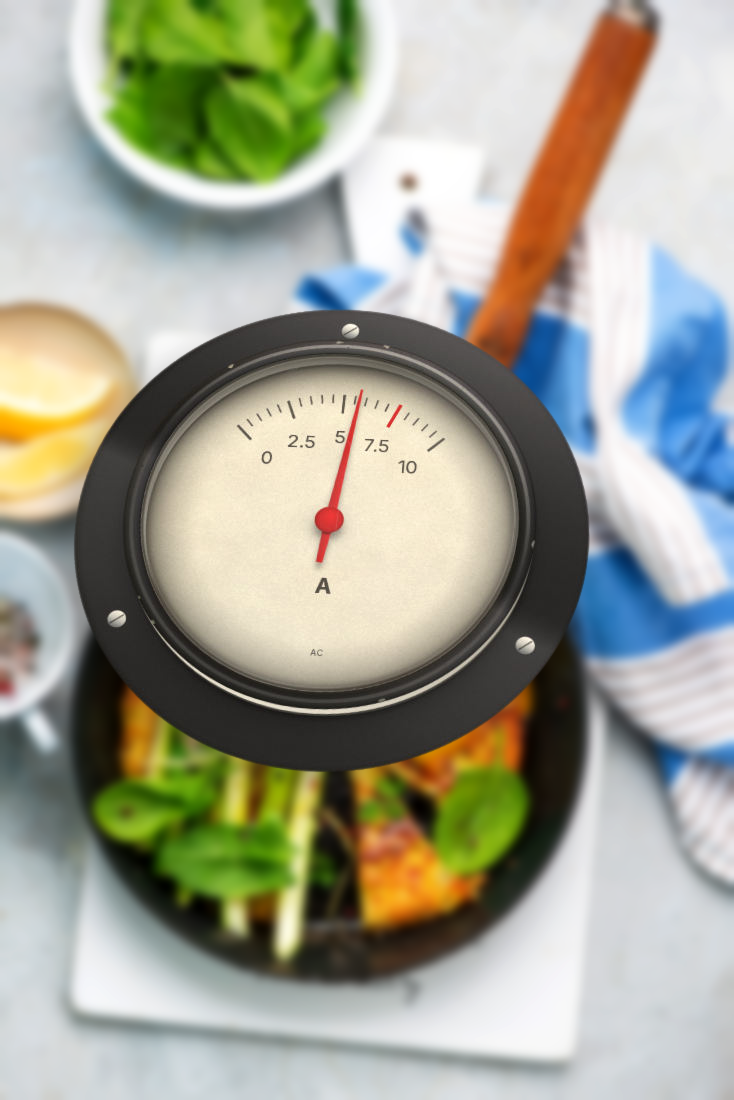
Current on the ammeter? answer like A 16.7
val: A 5.75
